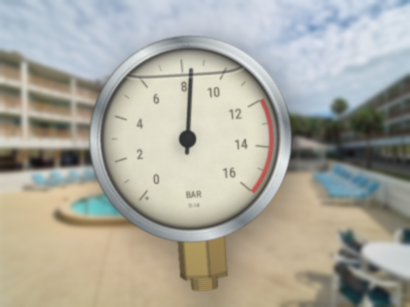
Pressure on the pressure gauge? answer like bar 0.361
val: bar 8.5
